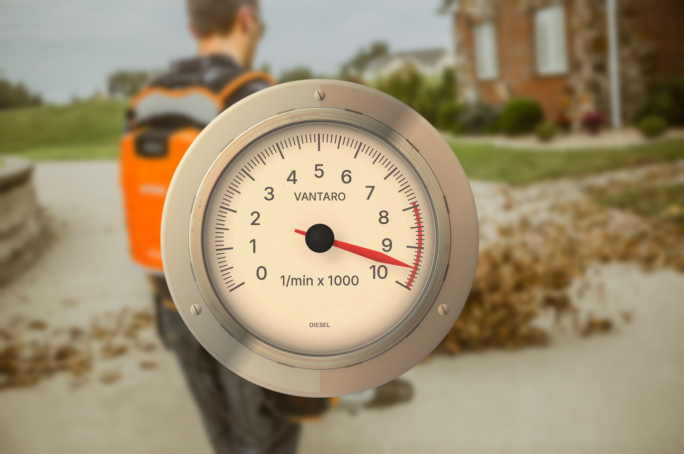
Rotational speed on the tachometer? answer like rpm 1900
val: rpm 9500
